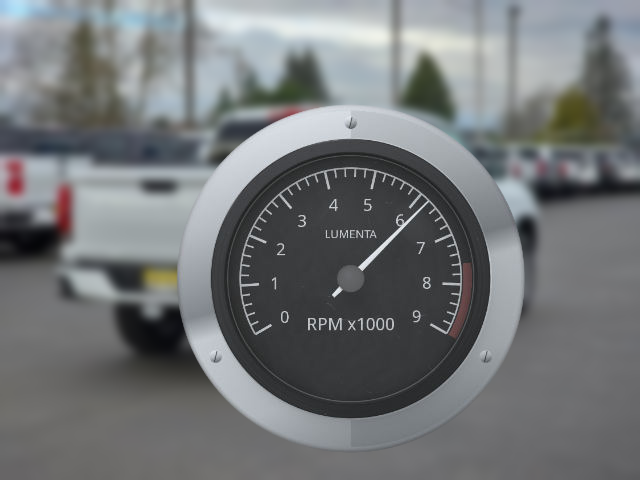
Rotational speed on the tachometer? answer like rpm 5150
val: rpm 6200
